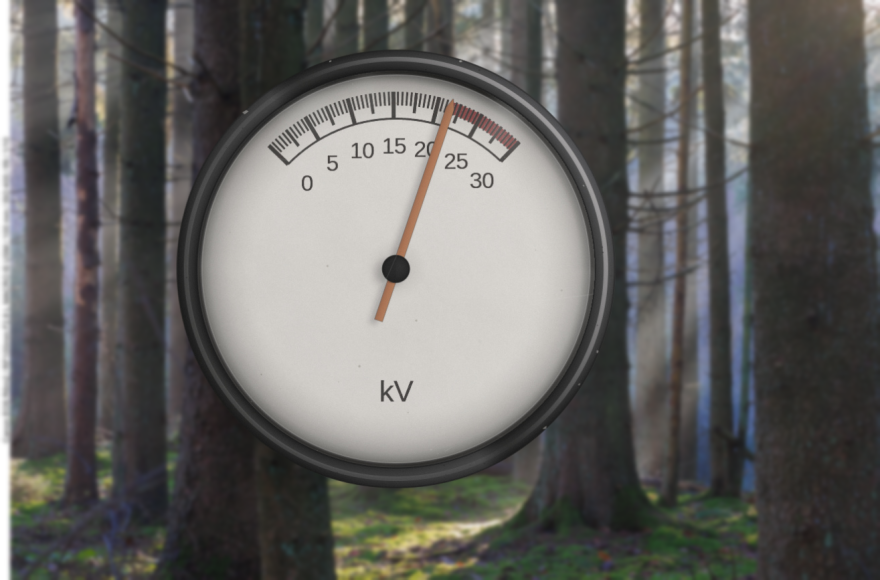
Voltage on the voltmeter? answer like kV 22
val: kV 21.5
